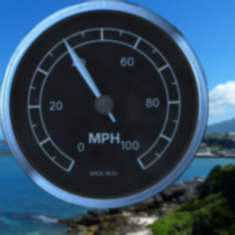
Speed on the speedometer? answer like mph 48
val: mph 40
